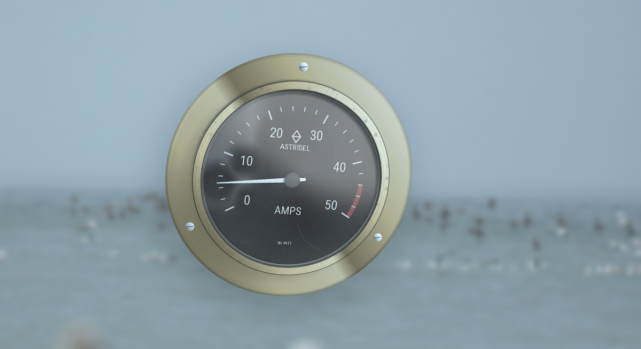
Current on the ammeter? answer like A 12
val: A 5
